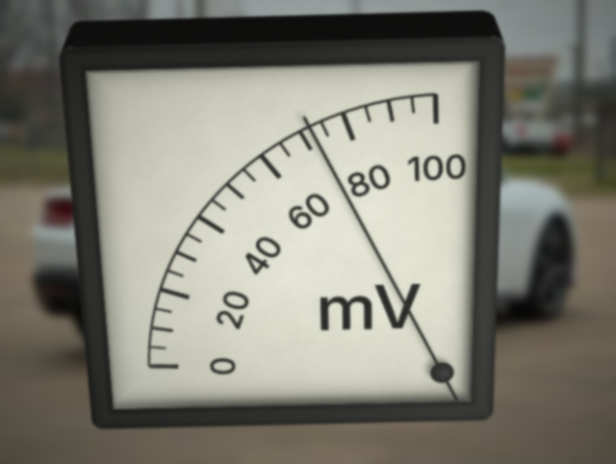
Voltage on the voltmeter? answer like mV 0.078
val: mV 72.5
